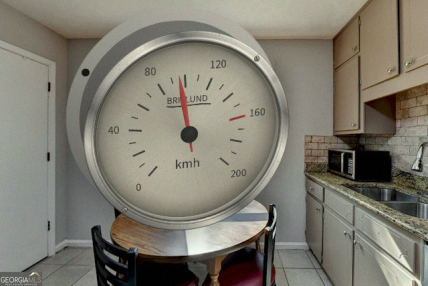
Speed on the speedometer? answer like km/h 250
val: km/h 95
